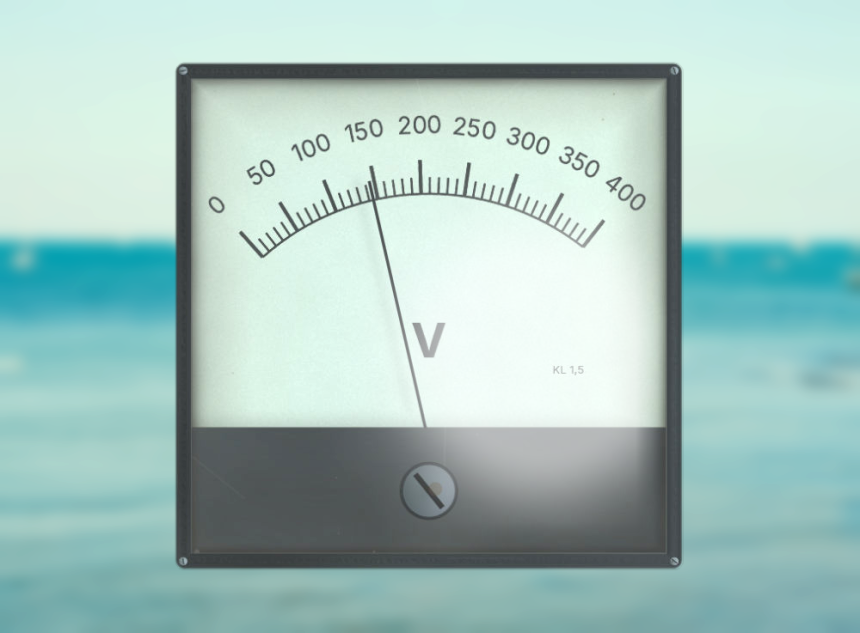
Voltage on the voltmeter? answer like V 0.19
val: V 145
